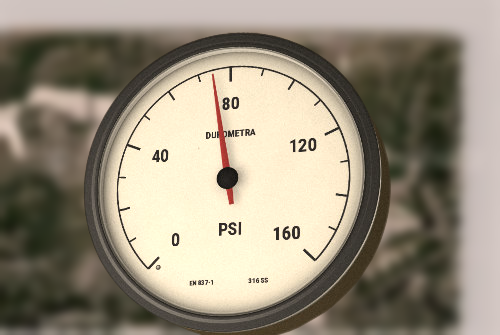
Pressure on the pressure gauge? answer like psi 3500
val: psi 75
